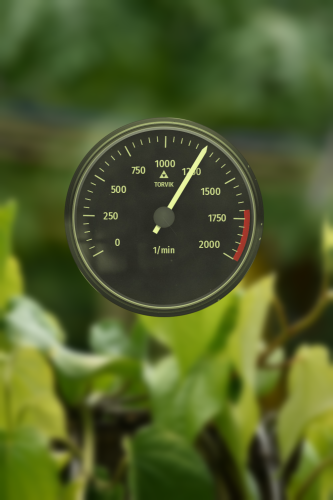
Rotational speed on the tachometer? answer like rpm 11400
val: rpm 1250
